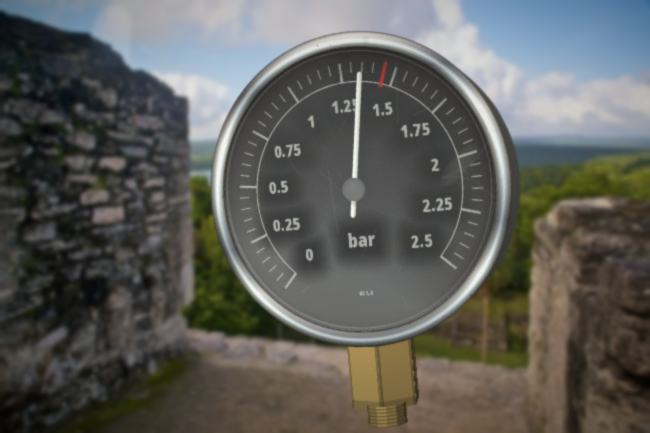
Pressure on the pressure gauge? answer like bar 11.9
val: bar 1.35
